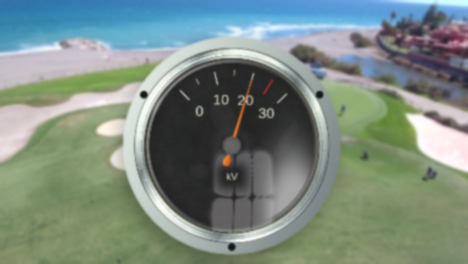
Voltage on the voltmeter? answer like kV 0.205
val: kV 20
